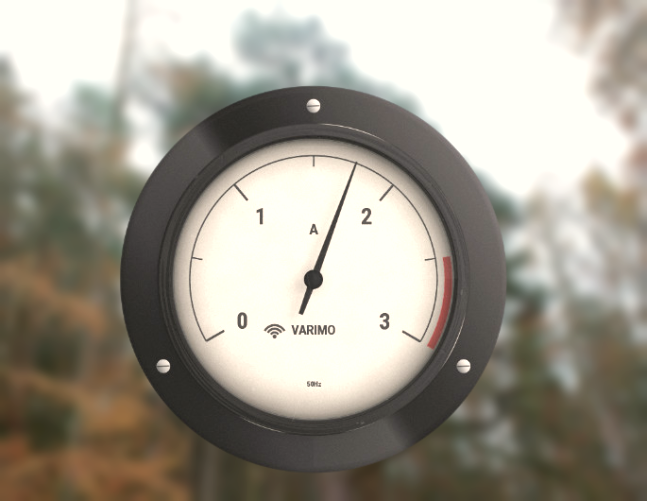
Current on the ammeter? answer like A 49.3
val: A 1.75
